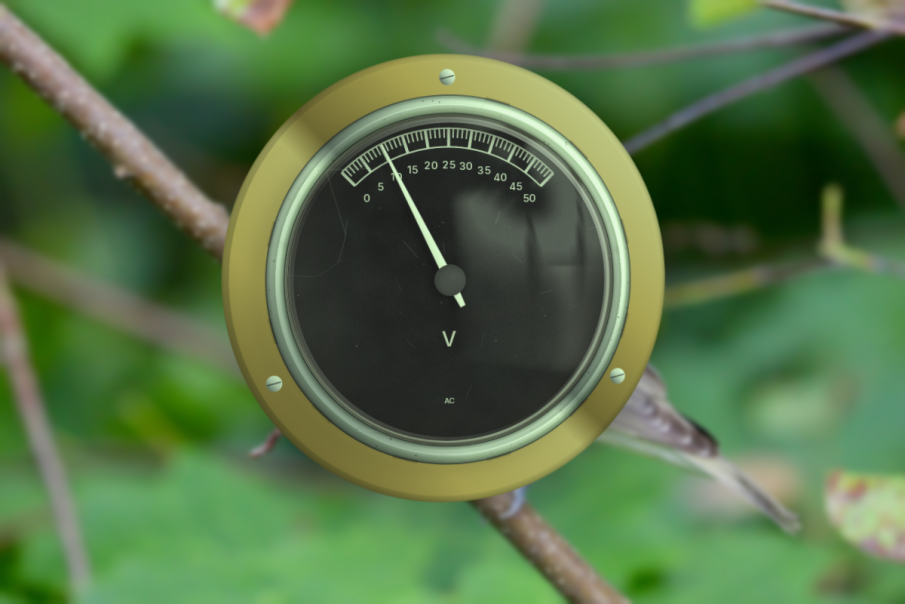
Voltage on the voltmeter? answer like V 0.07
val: V 10
